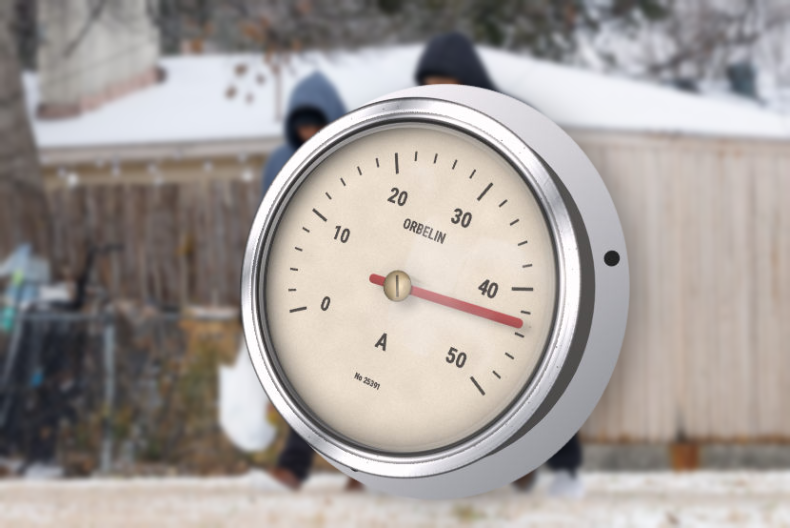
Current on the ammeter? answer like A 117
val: A 43
